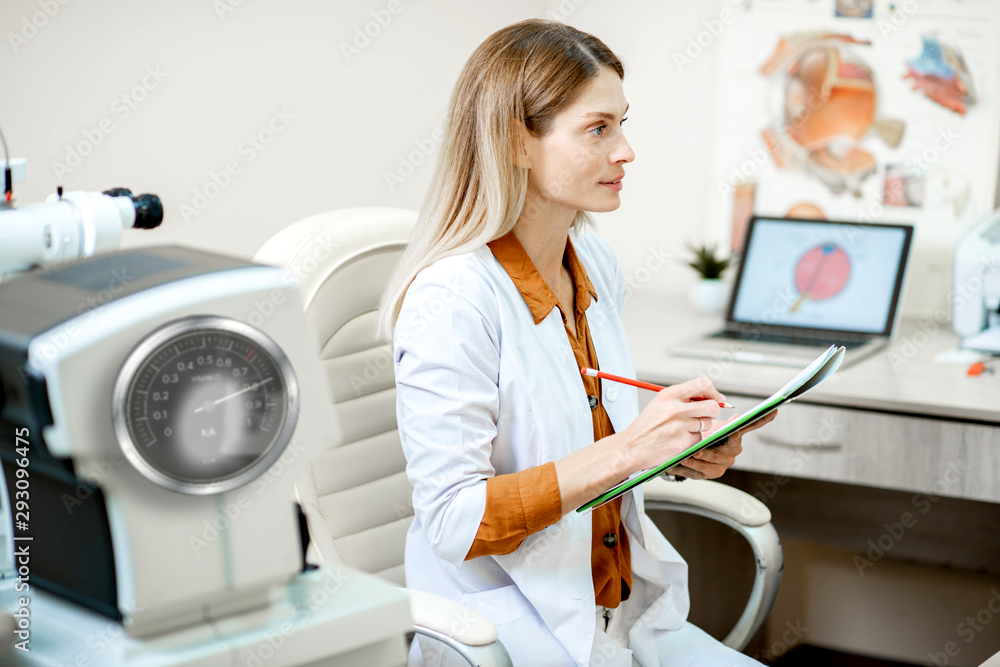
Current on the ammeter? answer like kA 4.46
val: kA 0.8
